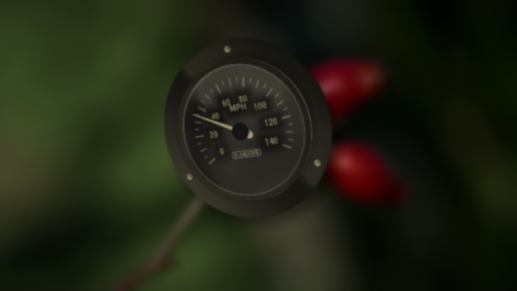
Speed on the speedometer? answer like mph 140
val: mph 35
